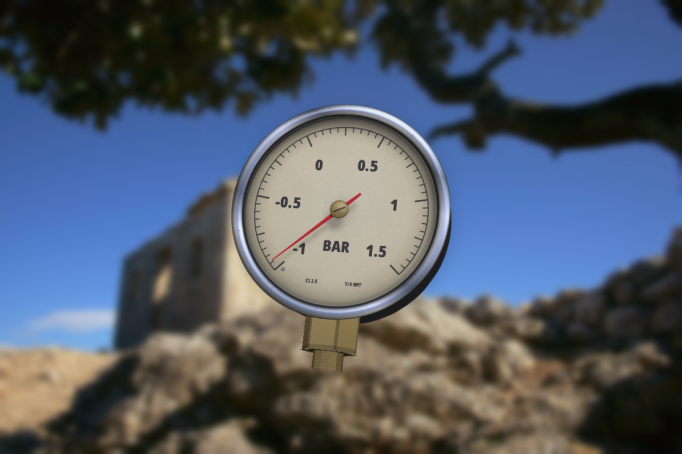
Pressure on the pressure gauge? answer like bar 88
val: bar -0.95
